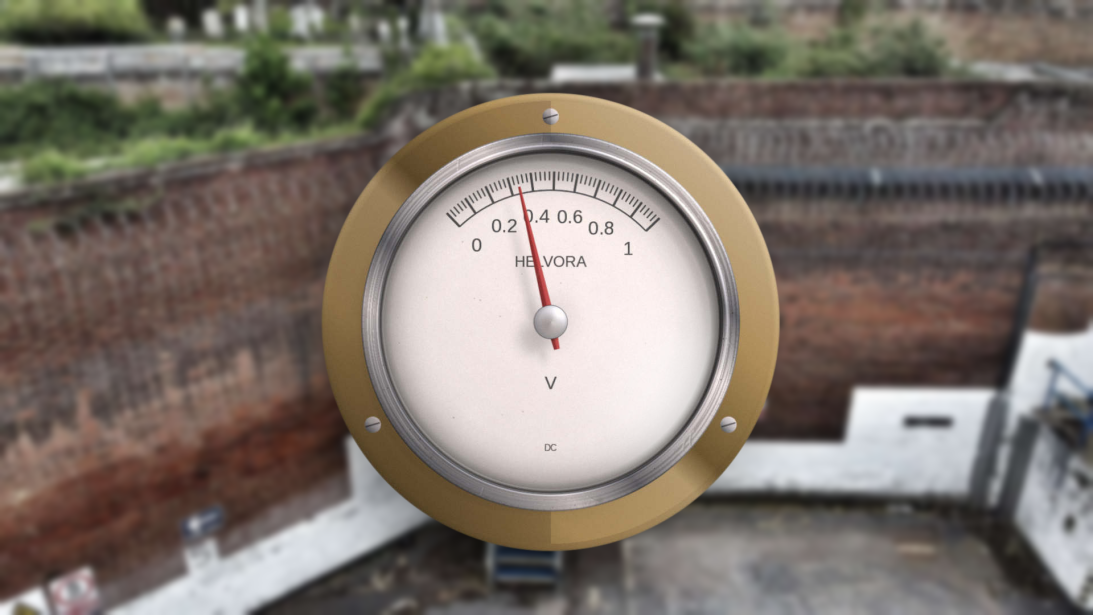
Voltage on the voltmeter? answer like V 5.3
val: V 0.34
